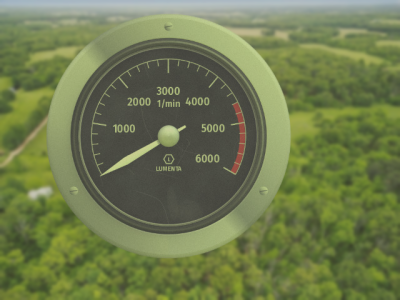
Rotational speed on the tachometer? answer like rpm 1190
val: rpm 0
